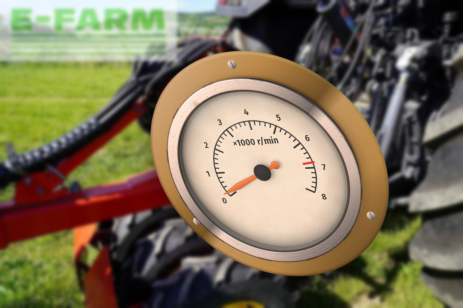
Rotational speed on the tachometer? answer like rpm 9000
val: rpm 200
